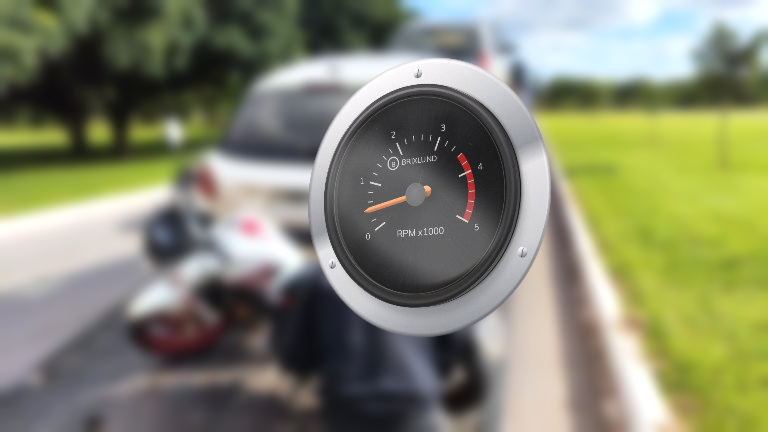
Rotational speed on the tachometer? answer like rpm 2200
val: rpm 400
